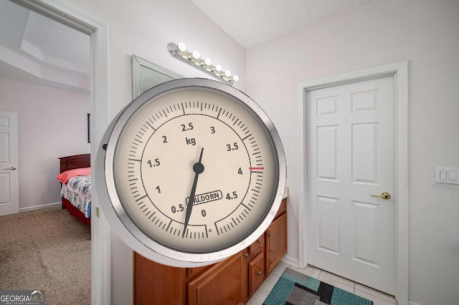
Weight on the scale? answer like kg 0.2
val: kg 0.3
